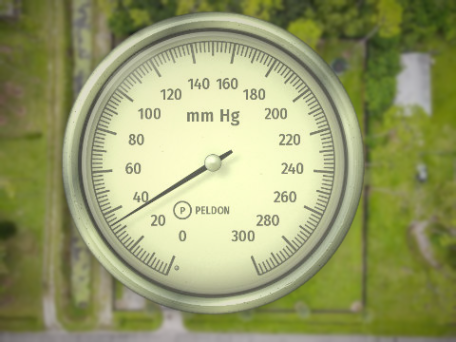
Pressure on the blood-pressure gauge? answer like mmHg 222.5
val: mmHg 34
